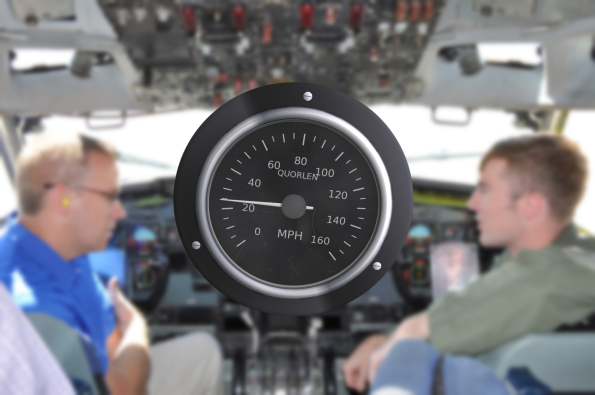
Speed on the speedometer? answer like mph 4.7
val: mph 25
